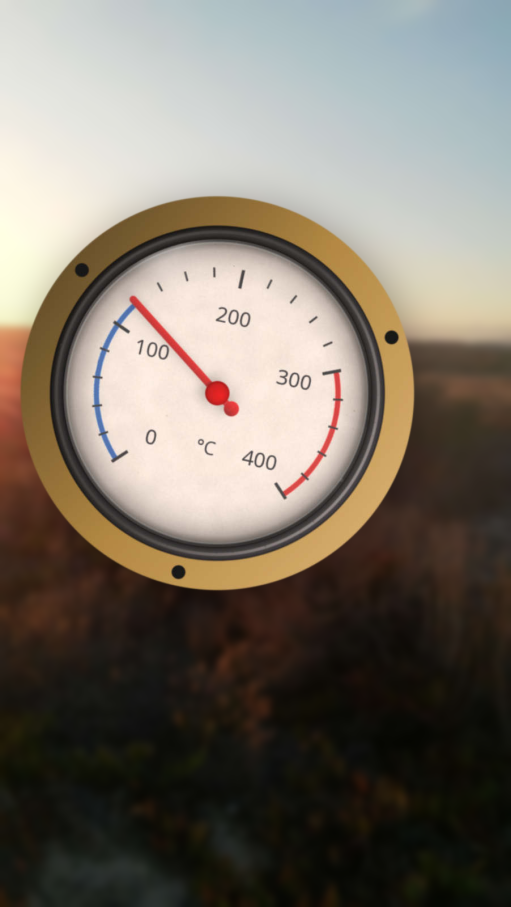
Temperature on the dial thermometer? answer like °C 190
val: °C 120
